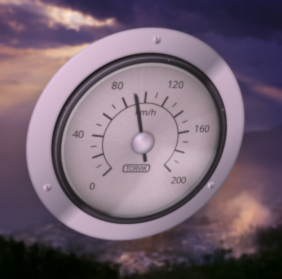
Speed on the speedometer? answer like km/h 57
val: km/h 90
